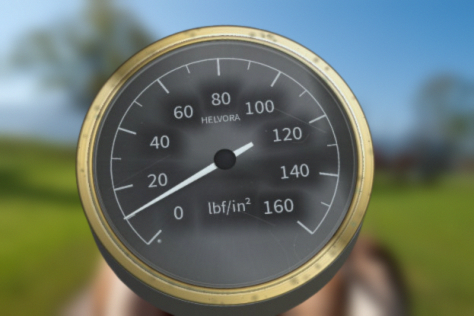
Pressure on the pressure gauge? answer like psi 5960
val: psi 10
